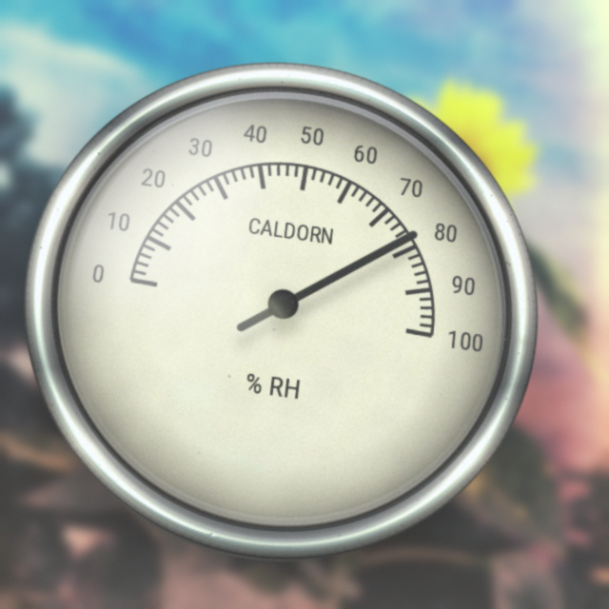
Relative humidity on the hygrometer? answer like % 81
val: % 78
